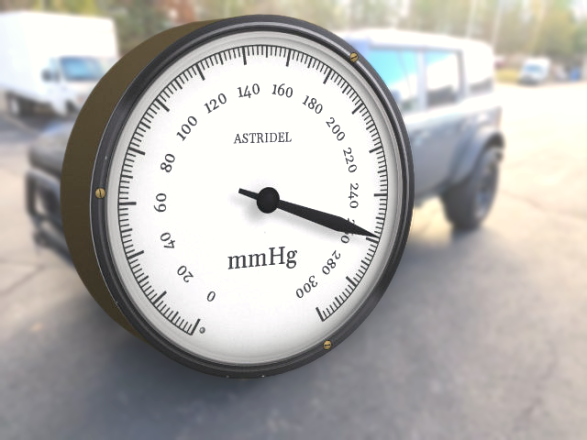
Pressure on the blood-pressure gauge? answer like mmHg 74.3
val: mmHg 258
